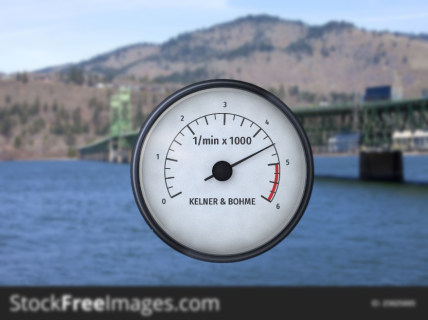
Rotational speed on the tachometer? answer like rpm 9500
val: rpm 4500
